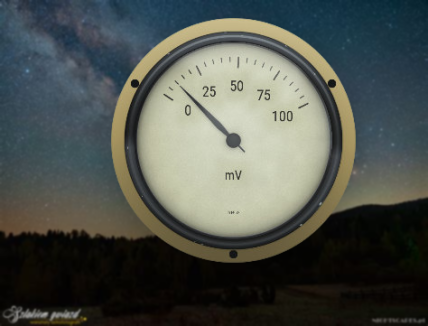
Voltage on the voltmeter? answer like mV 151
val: mV 10
